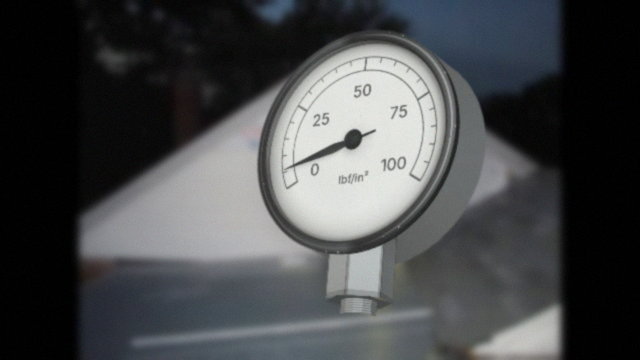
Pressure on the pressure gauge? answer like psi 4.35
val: psi 5
